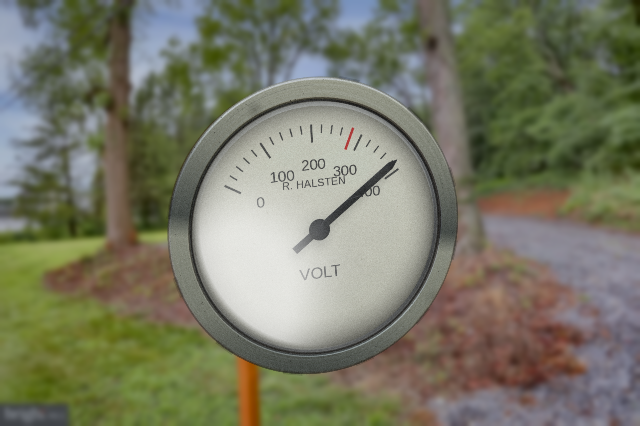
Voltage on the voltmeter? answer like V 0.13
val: V 380
